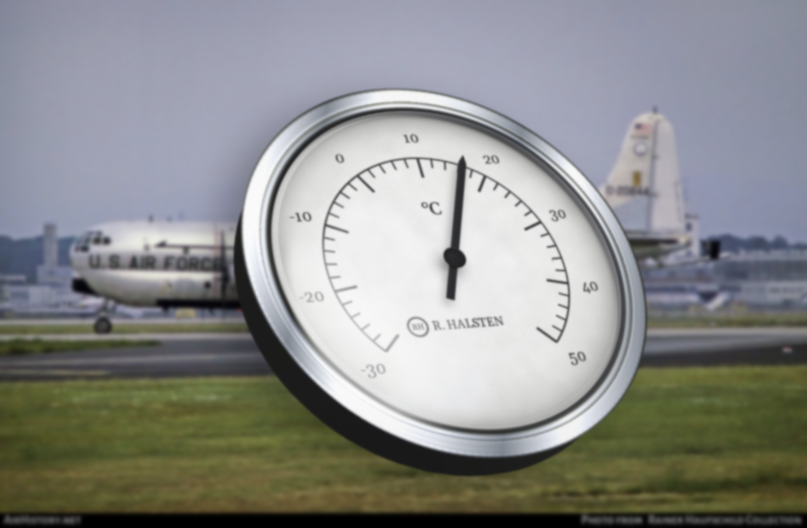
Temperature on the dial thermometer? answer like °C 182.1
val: °C 16
